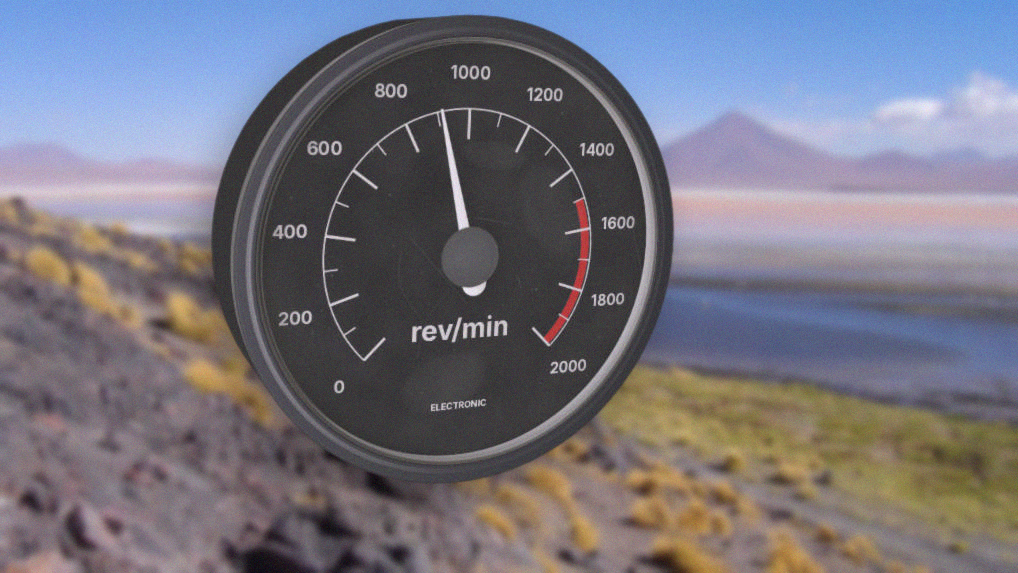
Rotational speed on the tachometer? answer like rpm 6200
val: rpm 900
